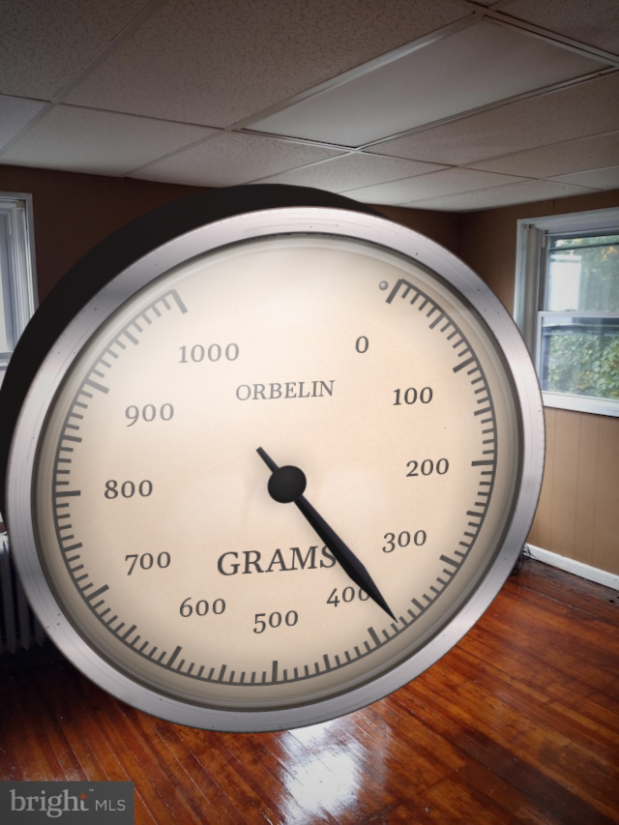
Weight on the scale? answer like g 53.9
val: g 375
